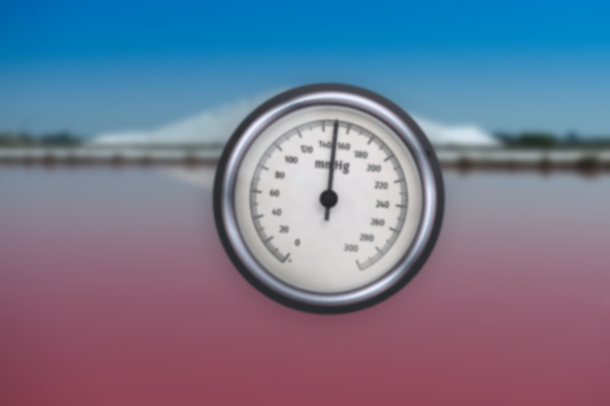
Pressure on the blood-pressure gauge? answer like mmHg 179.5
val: mmHg 150
